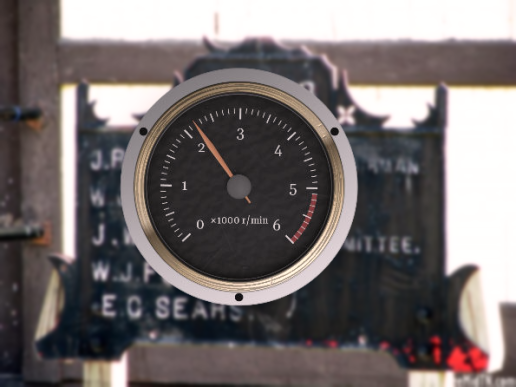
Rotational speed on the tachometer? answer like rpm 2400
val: rpm 2200
